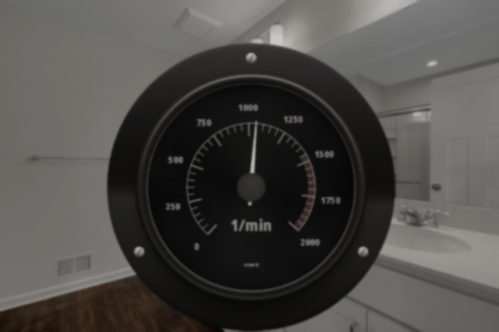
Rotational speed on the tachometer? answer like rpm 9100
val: rpm 1050
